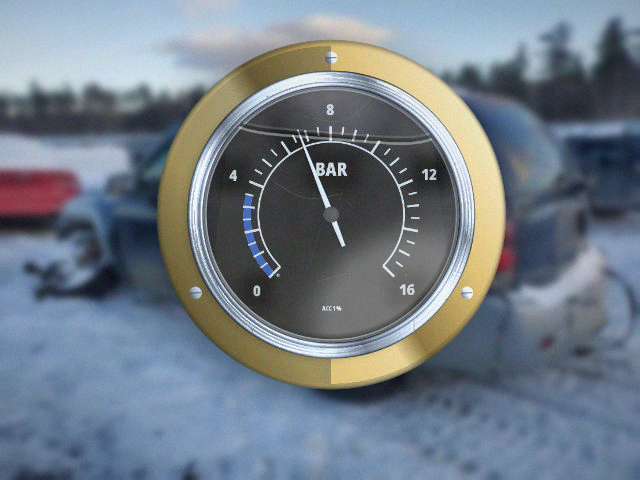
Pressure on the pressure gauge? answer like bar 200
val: bar 6.75
